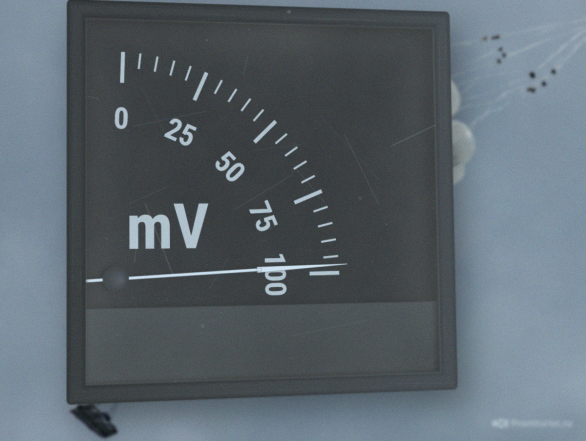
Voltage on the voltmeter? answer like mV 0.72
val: mV 97.5
